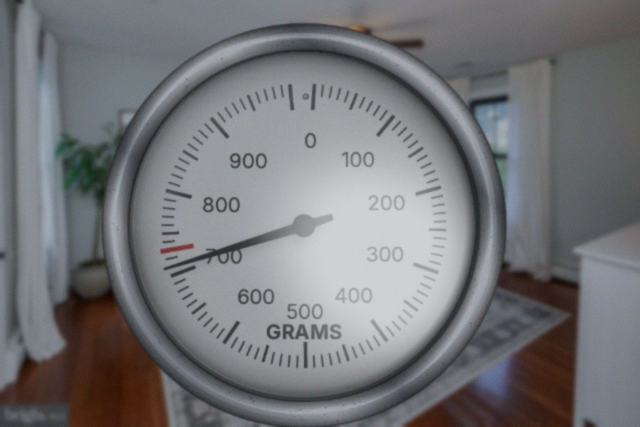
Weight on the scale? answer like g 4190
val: g 710
